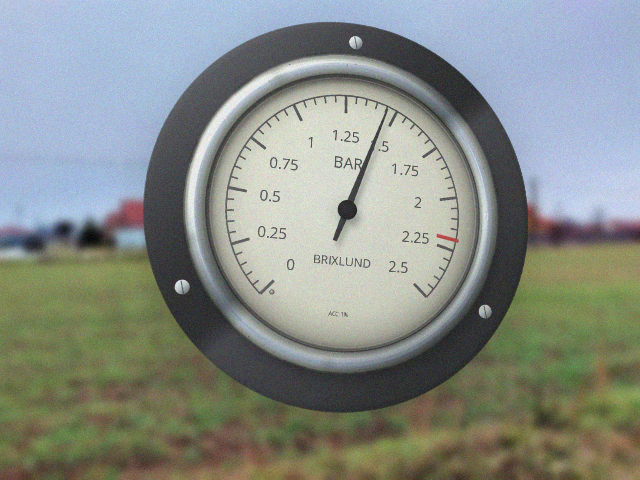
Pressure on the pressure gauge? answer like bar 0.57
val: bar 1.45
